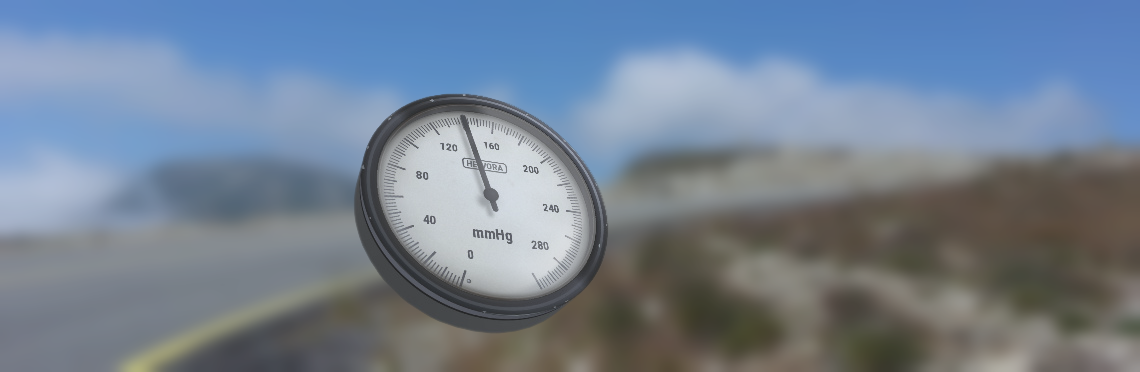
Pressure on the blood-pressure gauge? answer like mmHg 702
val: mmHg 140
